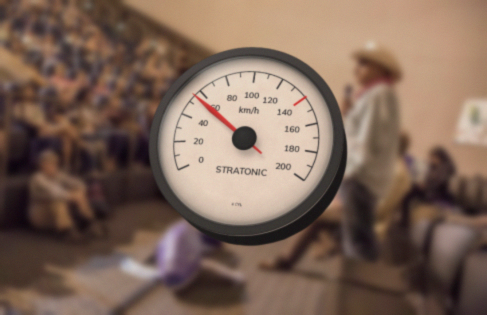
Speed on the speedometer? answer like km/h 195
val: km/h 55
